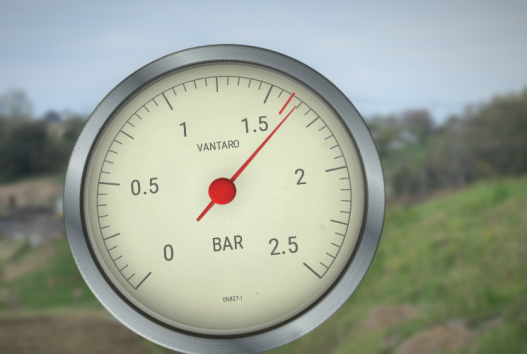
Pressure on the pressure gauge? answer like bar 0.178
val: bar 1.65
